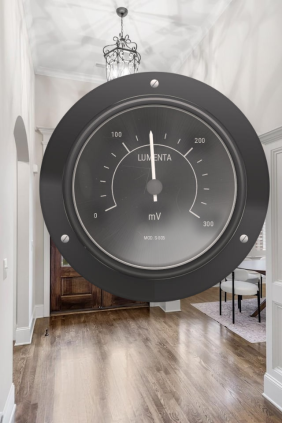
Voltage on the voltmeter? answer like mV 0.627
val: mV 140
